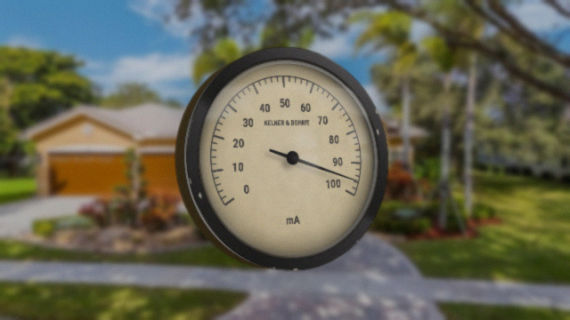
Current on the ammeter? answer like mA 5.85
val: mA 96
